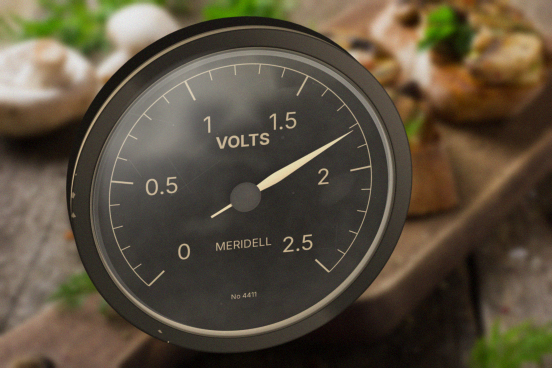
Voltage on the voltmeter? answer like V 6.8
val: V 1.8
